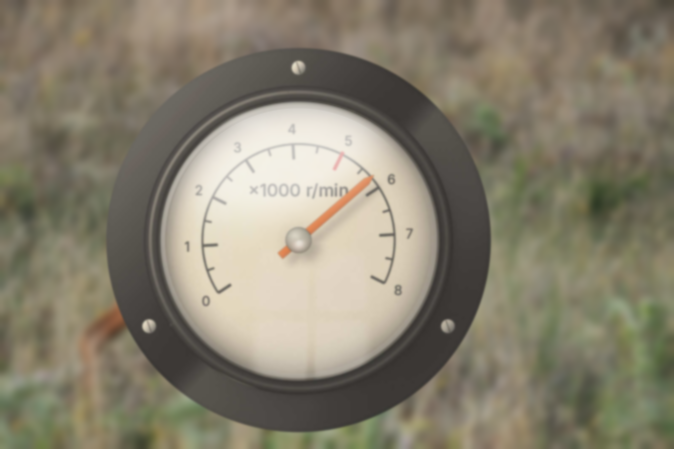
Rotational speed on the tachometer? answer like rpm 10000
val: rpm 5750
